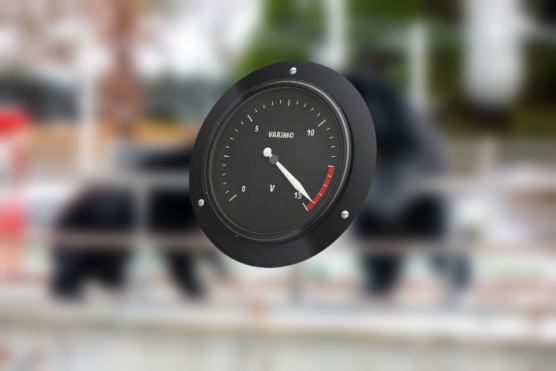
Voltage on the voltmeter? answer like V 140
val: V 14.5
